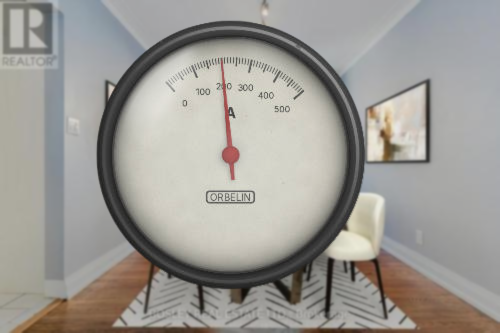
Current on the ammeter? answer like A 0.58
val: A 200
